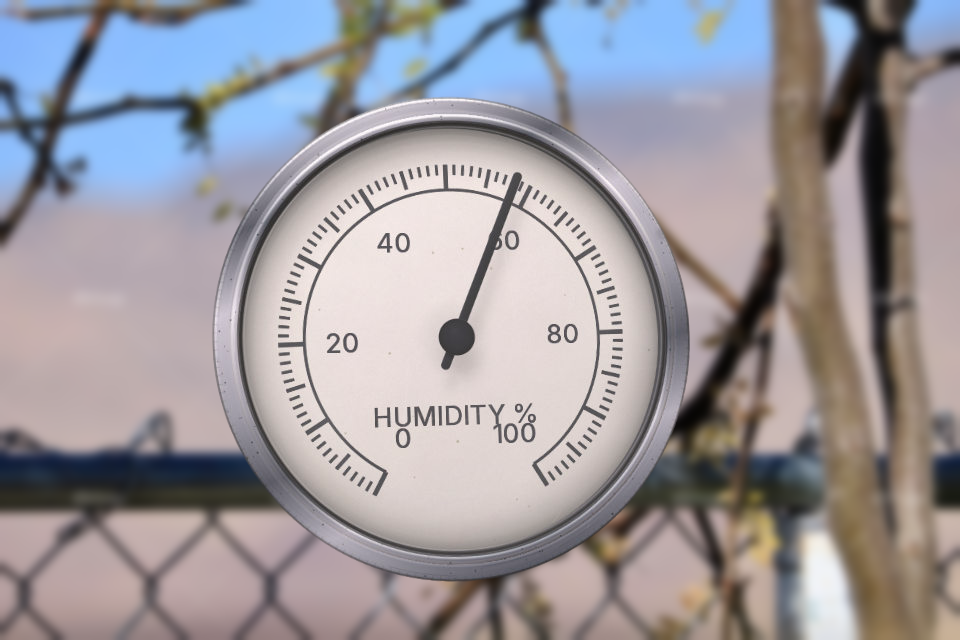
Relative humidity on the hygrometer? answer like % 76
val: % 58
